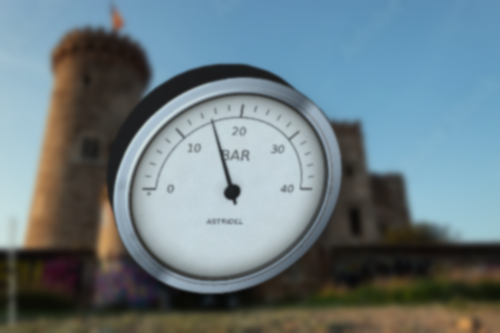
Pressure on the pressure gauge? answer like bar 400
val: bar 15
